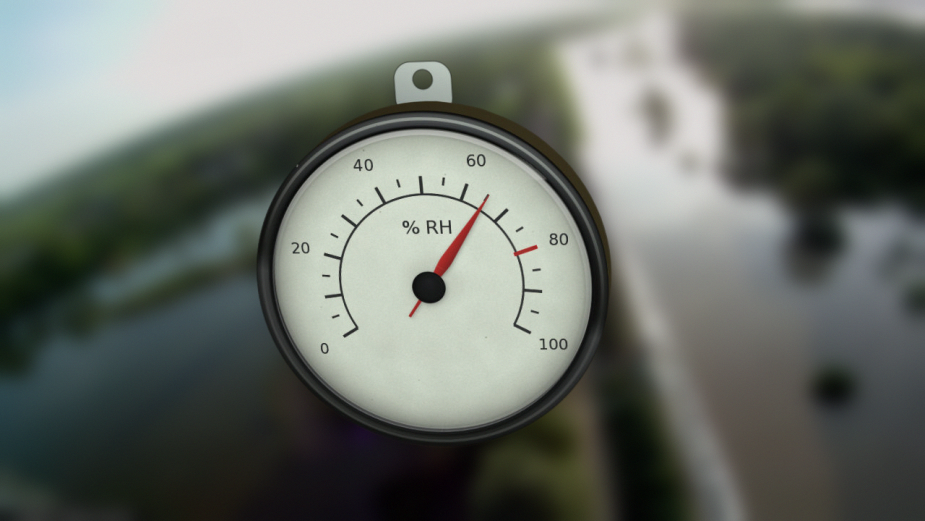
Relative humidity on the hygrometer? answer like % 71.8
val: % 65
